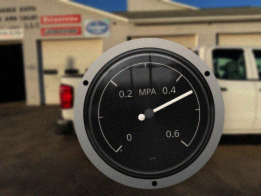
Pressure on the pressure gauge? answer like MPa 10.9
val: MPa 0.45
